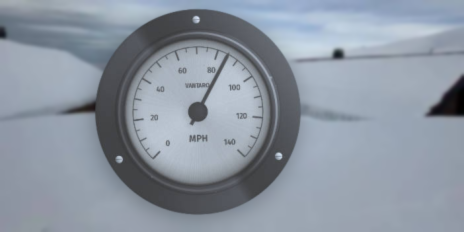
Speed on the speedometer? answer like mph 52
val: mph 85
